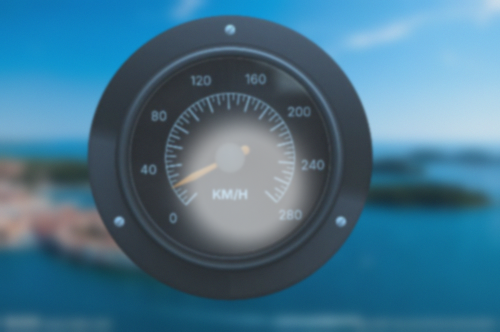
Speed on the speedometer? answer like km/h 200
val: km/h 20
